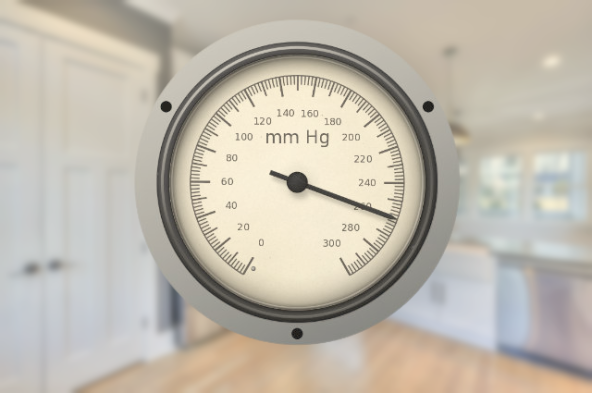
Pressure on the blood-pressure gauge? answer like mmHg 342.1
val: mmHg 260
